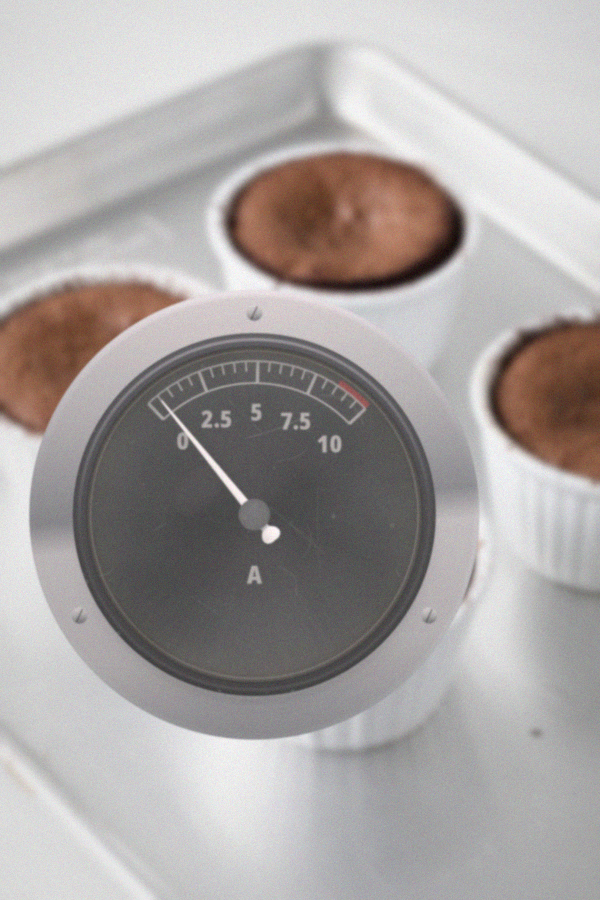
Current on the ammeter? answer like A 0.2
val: A 0.5
